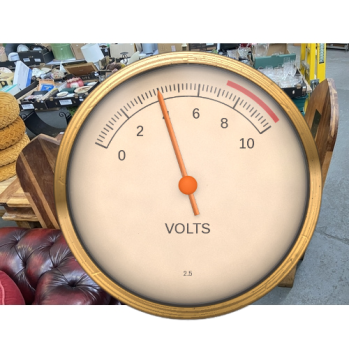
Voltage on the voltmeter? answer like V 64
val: V 4
